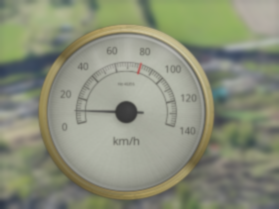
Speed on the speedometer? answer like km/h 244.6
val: km/h 10
